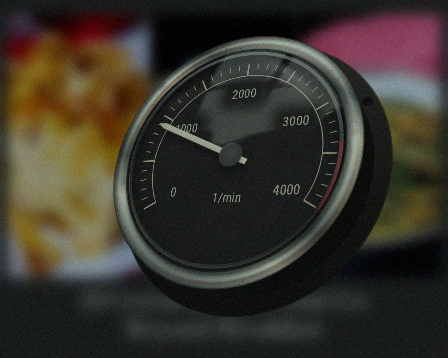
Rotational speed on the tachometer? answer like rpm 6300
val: rpm 900
